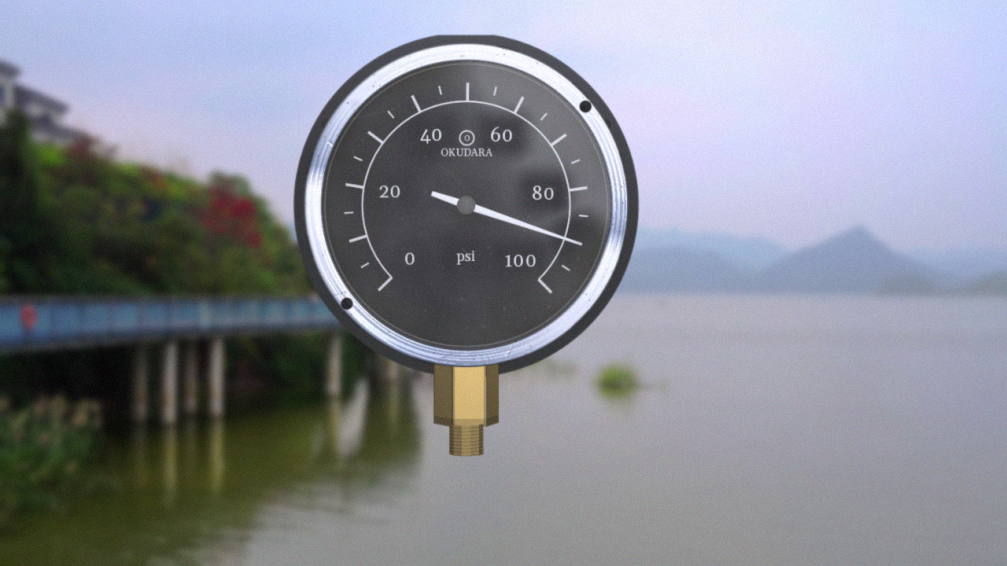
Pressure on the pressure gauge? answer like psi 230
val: psi 90
